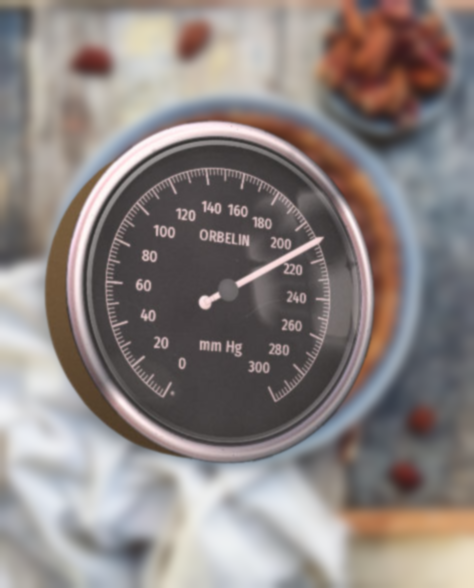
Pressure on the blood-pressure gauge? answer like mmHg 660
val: mmHg 210
